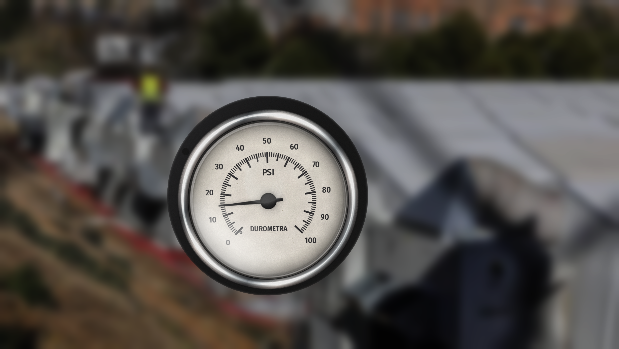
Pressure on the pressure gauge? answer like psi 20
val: psi 15
